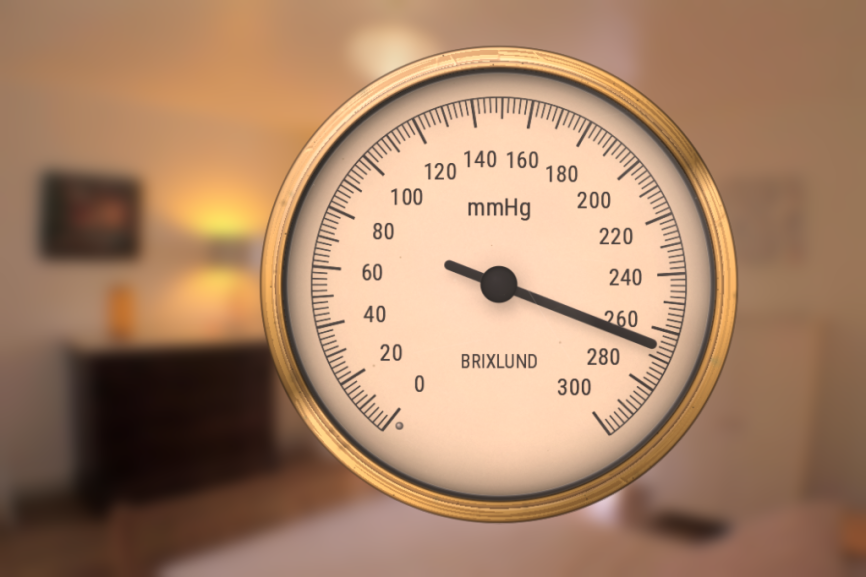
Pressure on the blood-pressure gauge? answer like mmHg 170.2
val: mmHg 266
